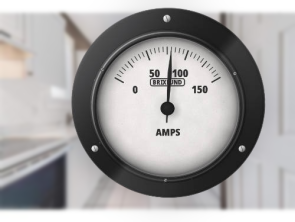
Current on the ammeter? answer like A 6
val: A 80
